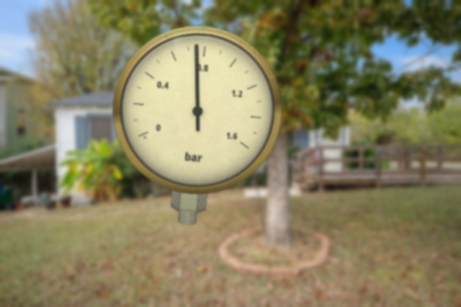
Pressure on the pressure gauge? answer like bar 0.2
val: bar 0.75
